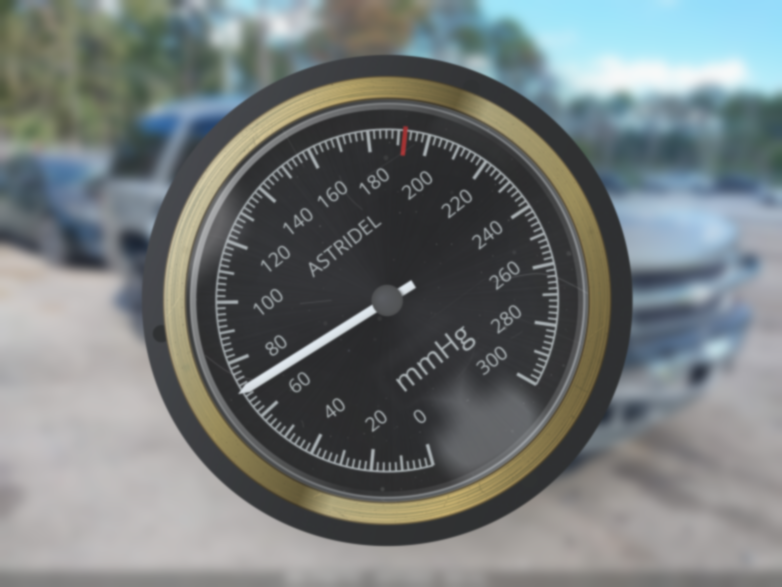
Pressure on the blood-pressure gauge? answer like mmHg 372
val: mmHg 70
